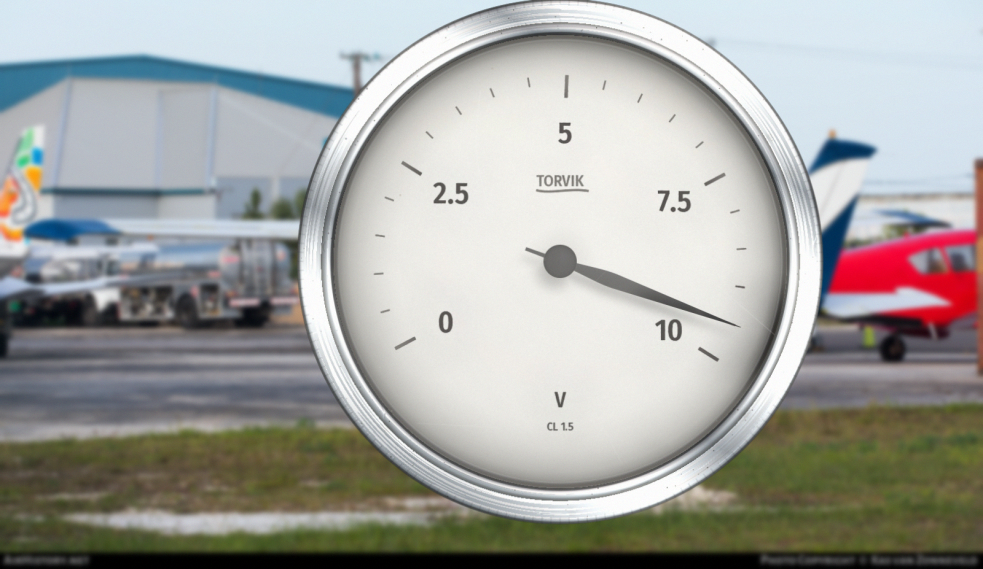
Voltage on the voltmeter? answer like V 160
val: V 9.5
